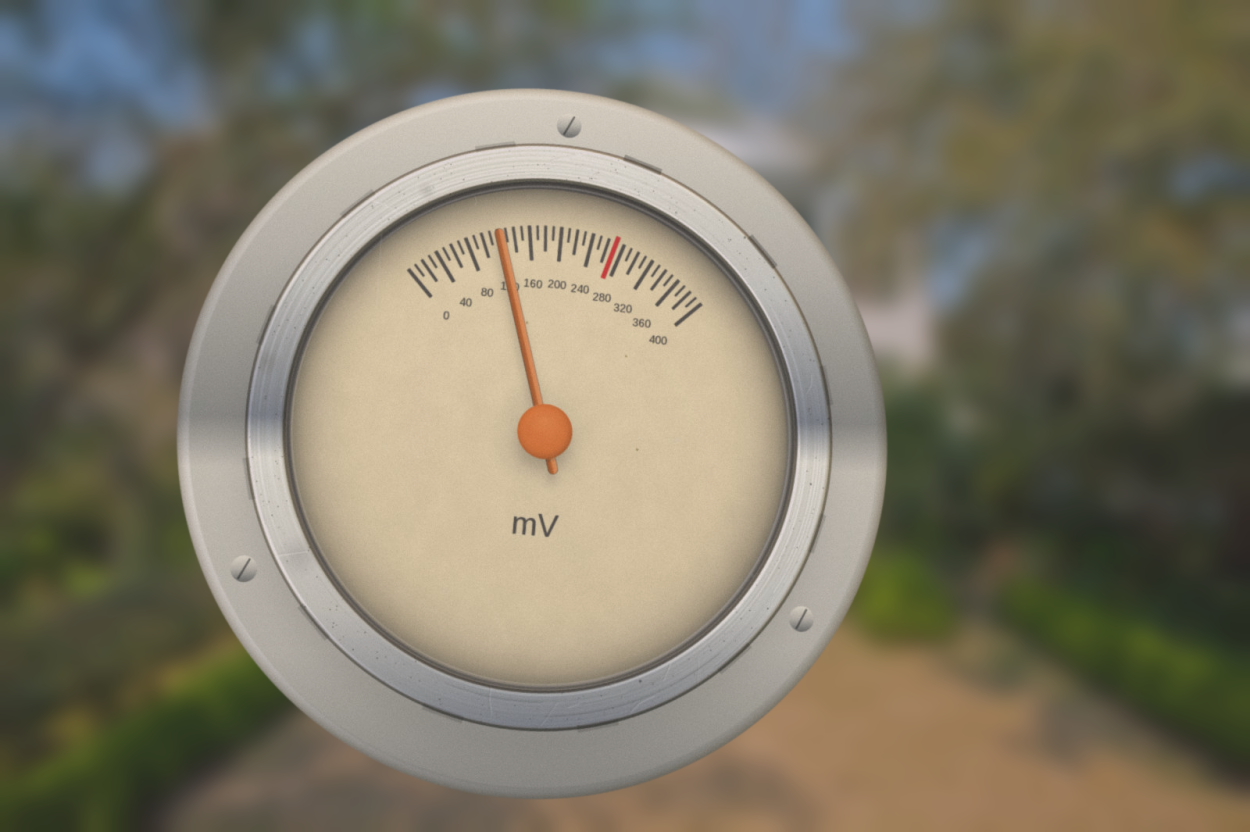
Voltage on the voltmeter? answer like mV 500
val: mV 120
